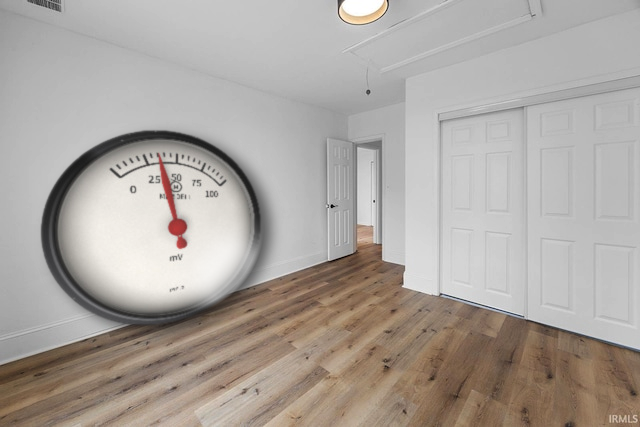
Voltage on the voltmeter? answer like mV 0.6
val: mV 35
